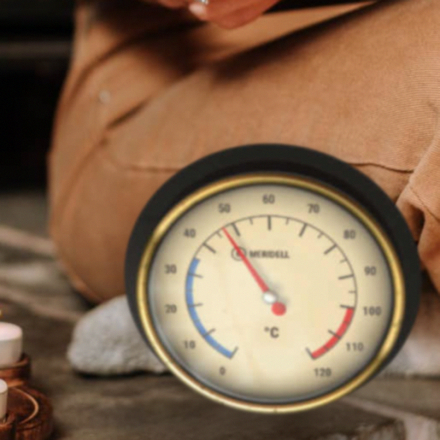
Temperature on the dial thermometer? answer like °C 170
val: °C 47.5
